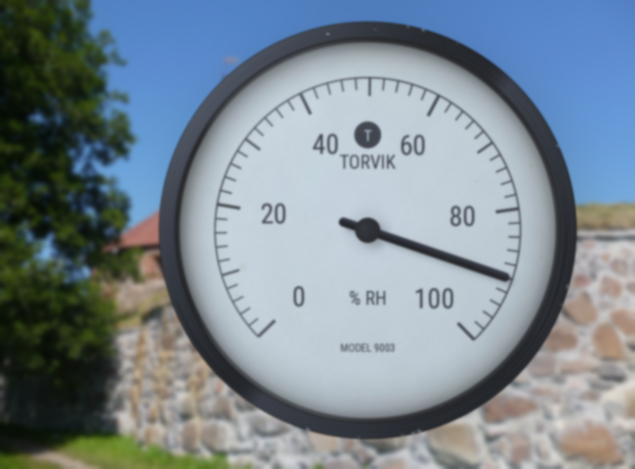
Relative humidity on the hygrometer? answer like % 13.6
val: % 90
